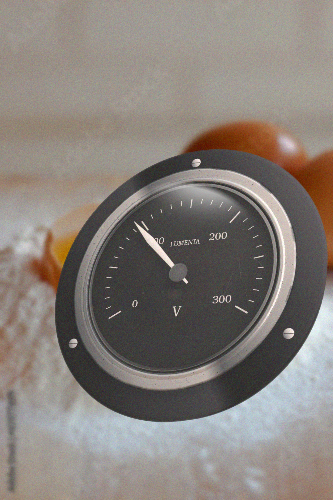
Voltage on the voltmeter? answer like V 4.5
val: V 95
